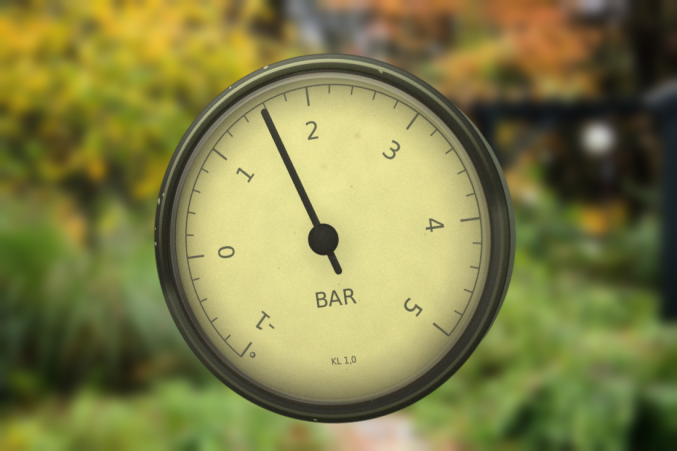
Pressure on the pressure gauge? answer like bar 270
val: bar 1.6
